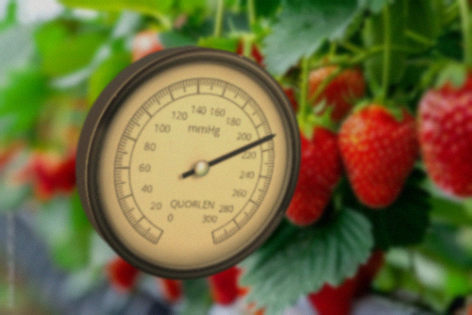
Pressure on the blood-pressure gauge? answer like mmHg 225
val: mmHg 210
